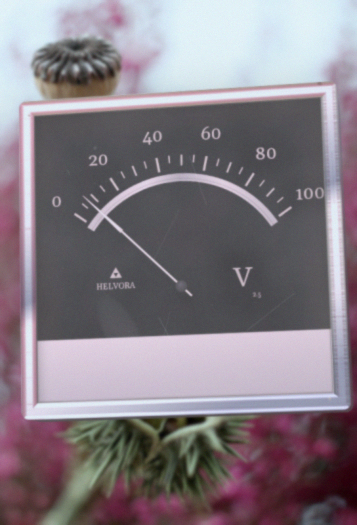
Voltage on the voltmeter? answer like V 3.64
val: V 7.5
